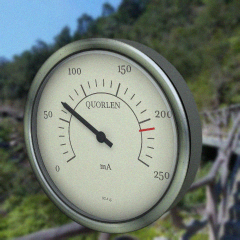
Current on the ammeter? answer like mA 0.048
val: mA 70
